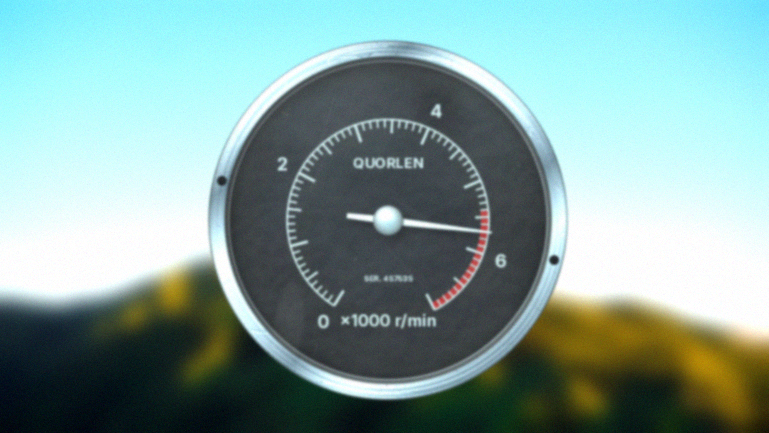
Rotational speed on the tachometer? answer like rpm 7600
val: rpm 5700
